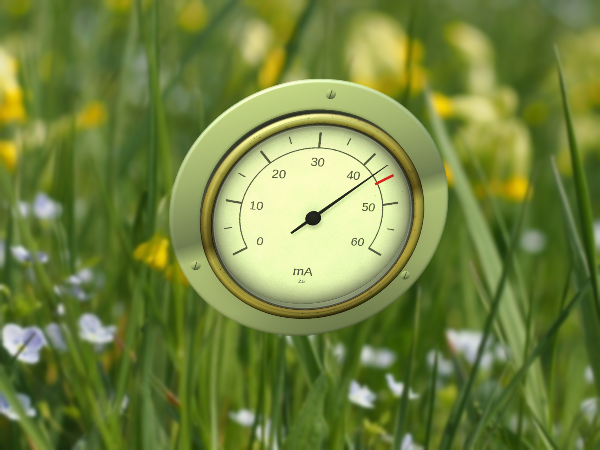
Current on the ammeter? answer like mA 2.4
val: mA 42.5
